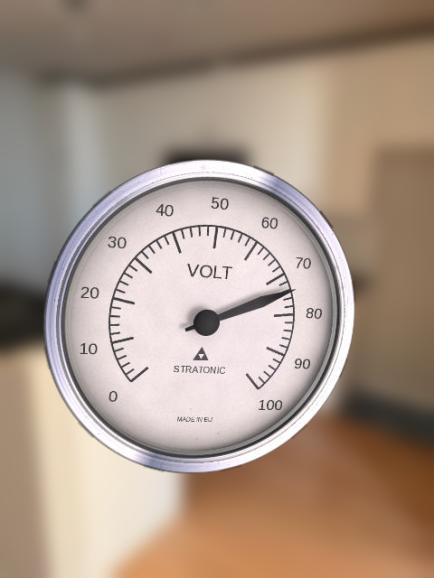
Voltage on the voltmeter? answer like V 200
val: V 74
